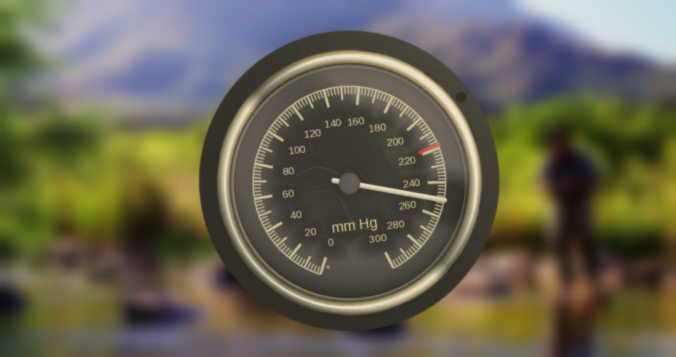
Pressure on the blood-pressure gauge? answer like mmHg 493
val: mmHg 250
